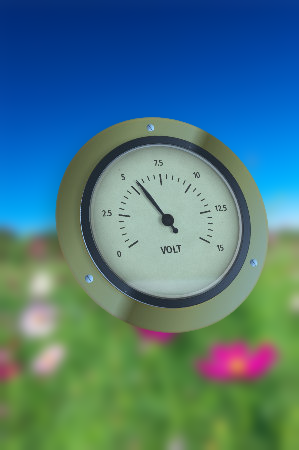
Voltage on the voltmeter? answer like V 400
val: V 5.5
